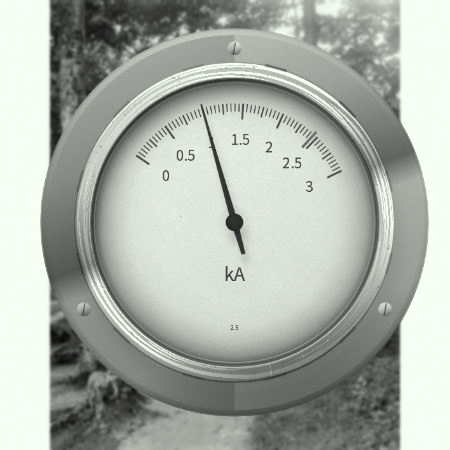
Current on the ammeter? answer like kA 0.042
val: kA 1
